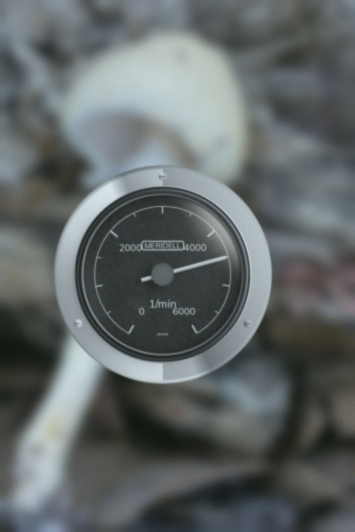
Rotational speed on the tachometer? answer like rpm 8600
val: rpm 4500
